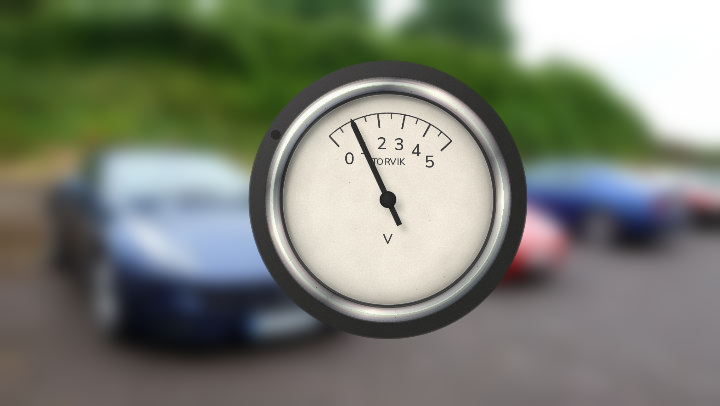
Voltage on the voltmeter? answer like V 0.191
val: V 1
